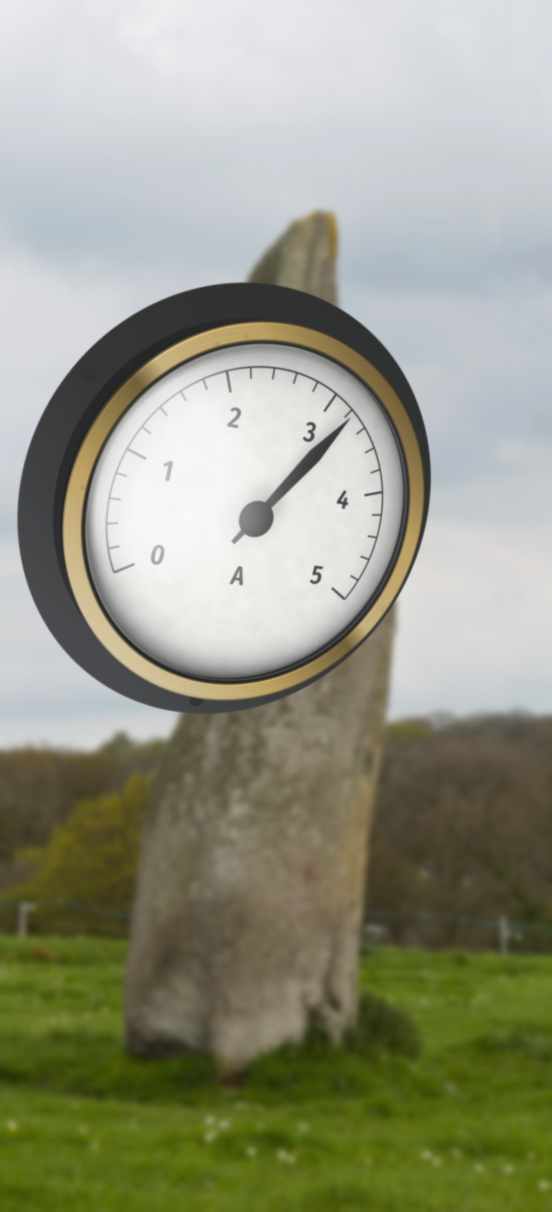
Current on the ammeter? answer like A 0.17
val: A 3.2
